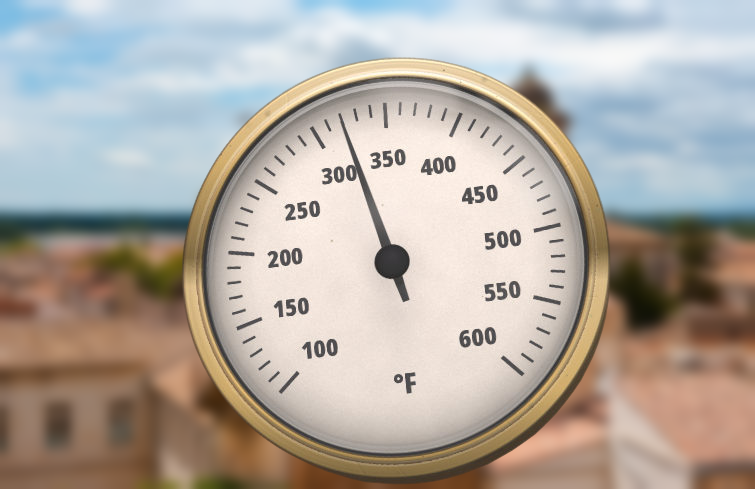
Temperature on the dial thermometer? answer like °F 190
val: °F 320
